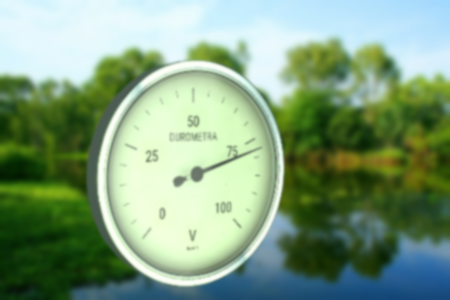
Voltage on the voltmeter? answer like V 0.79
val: V 77.5
